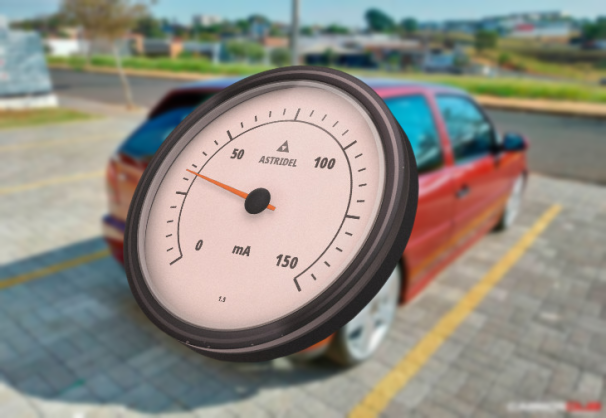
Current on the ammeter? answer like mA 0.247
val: mA 32.5
